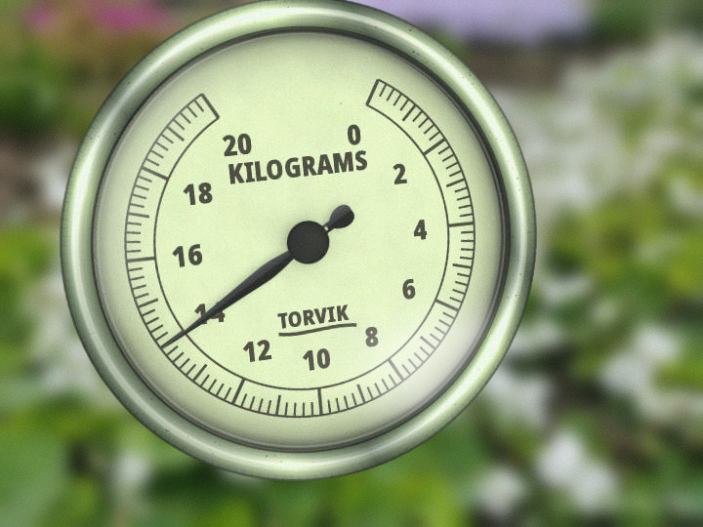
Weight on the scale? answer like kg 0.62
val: kg 14
